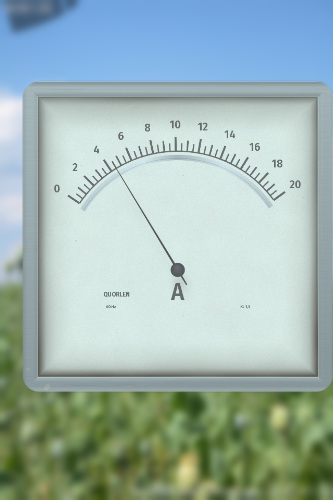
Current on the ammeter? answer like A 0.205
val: A 4.5
